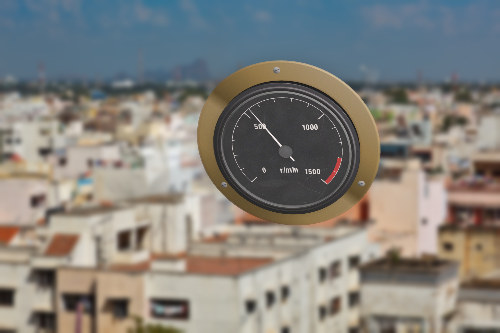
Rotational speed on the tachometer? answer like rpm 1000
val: rpm 550
